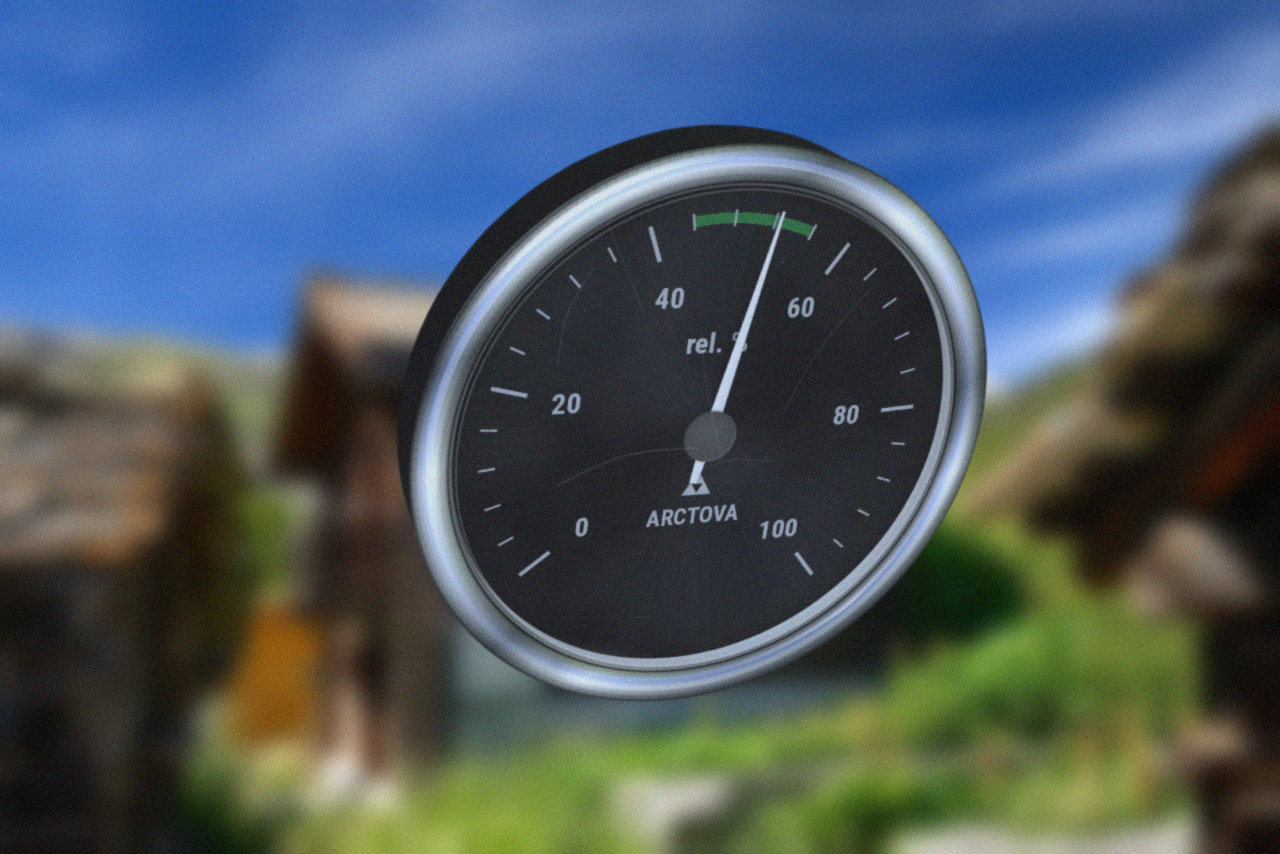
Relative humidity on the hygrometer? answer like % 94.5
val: % 52
